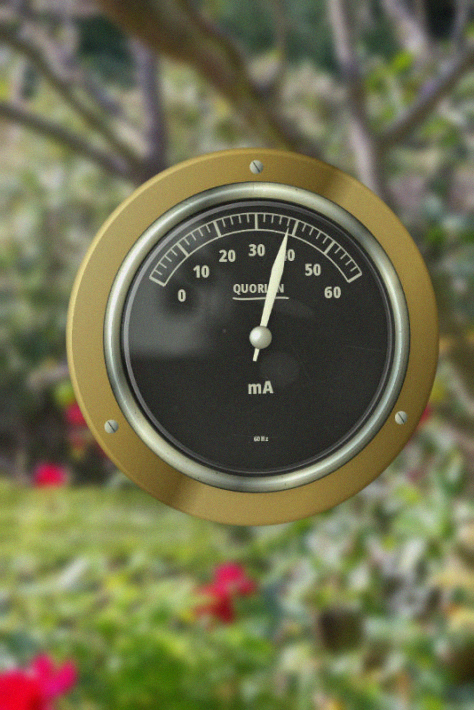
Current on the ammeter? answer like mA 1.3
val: mA 38
